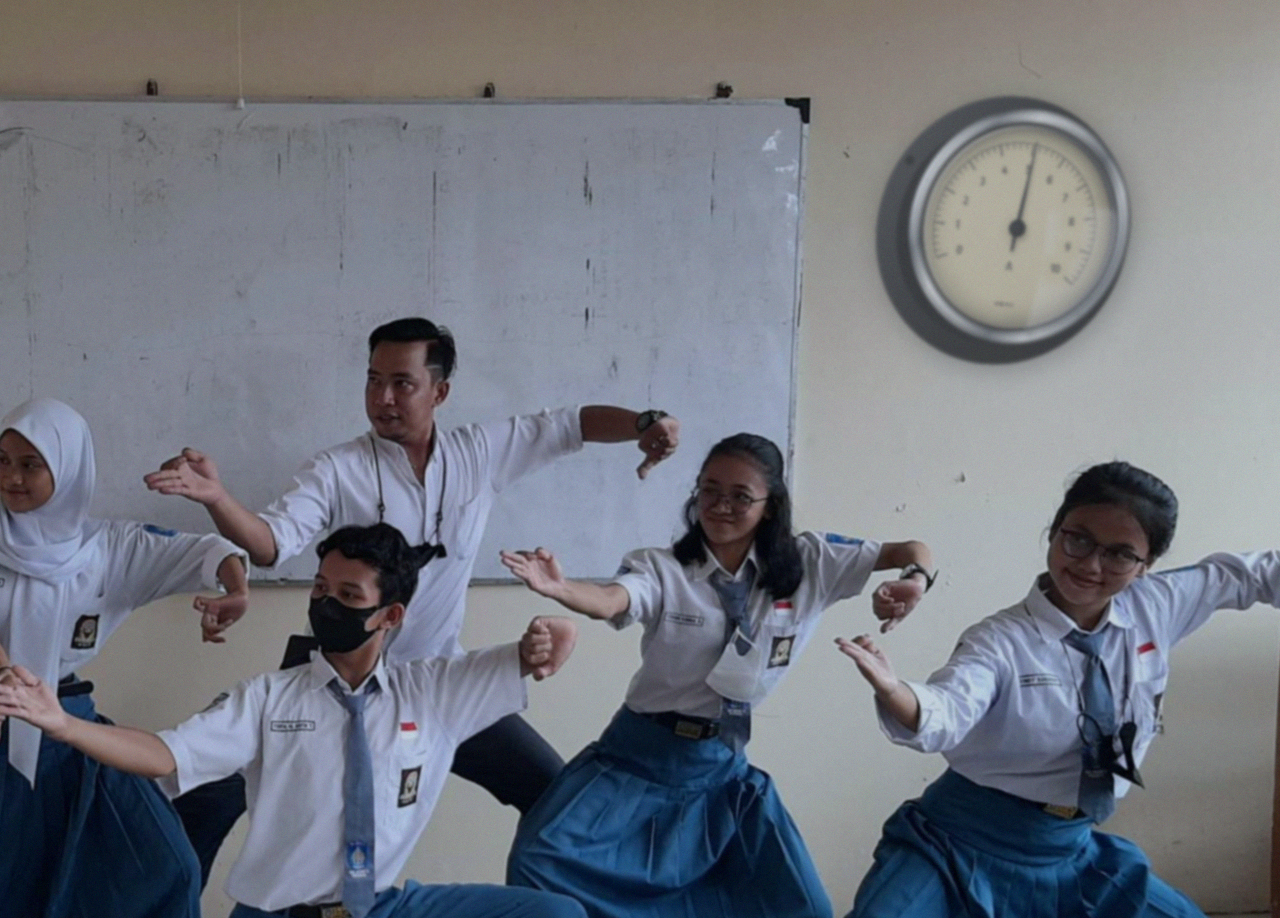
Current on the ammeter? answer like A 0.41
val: A 5
